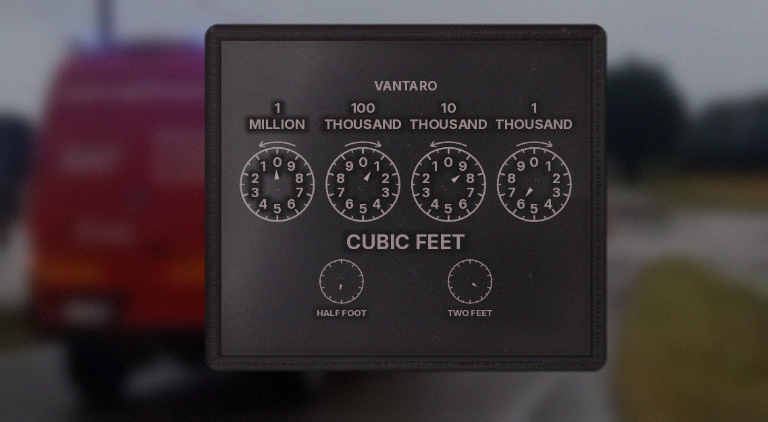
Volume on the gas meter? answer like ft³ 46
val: ft³ 8600
